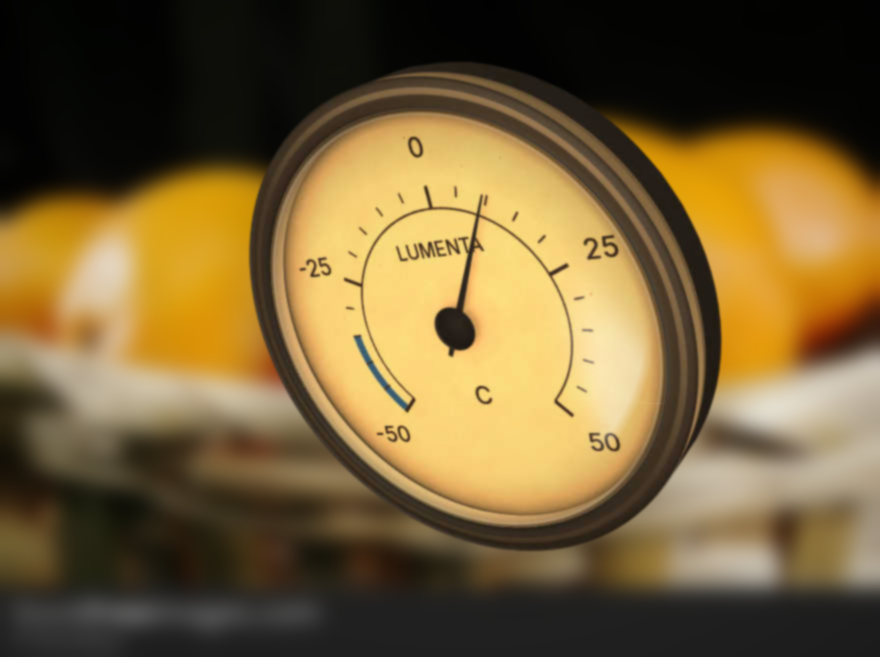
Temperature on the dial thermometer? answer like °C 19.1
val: °C 10
